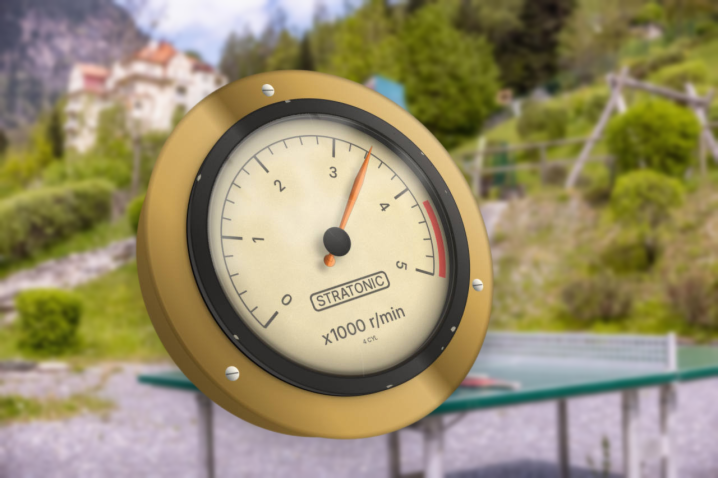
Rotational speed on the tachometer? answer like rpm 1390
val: rpm 3400
